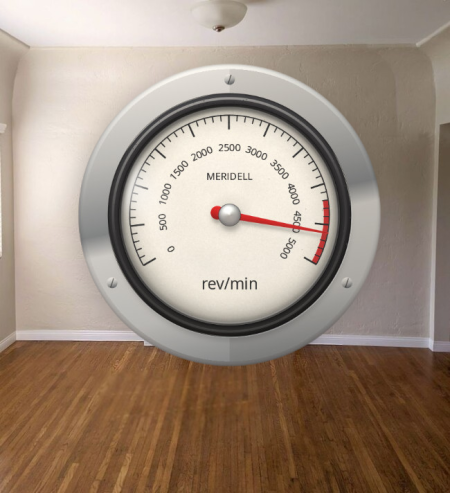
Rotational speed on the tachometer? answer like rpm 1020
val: rpm 4600
